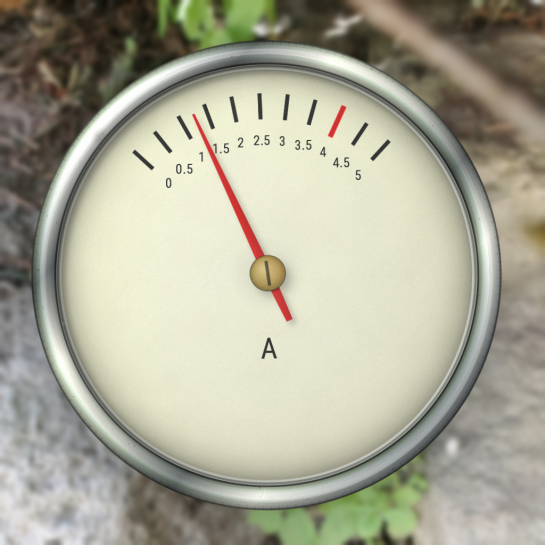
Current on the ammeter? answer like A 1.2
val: A 1.25
